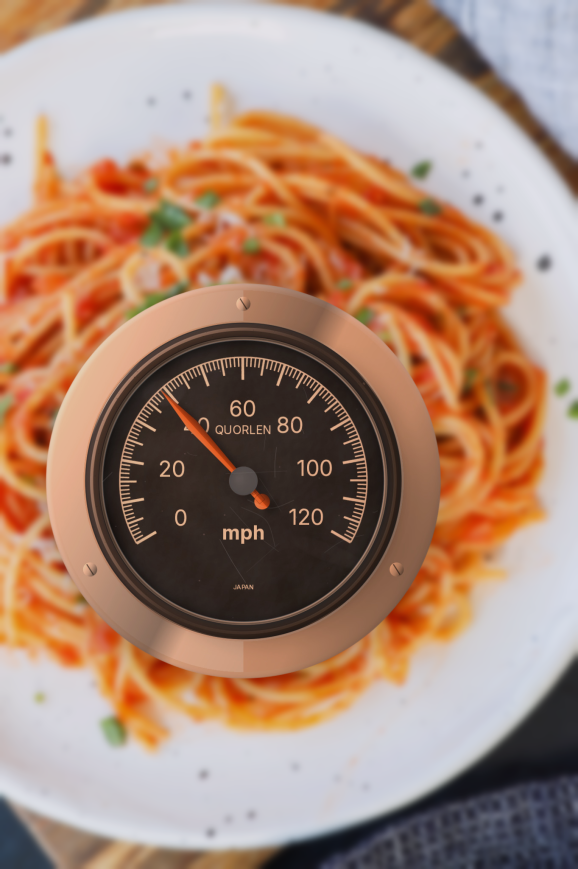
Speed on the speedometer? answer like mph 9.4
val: mph 39
